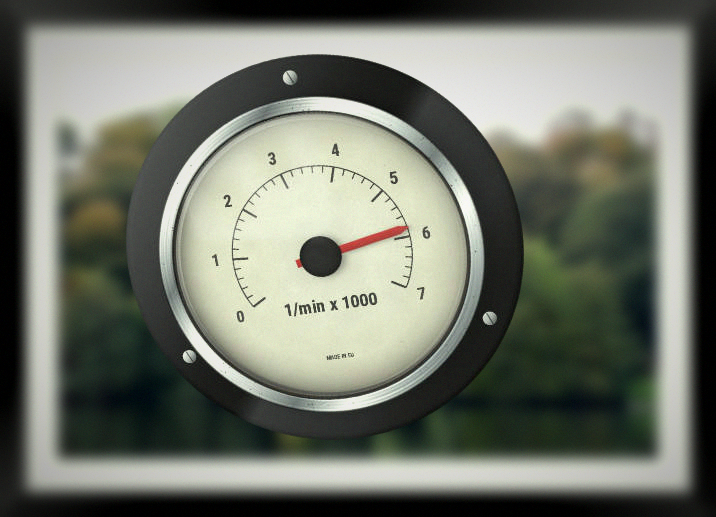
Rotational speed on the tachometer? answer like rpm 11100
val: rpm 5800
